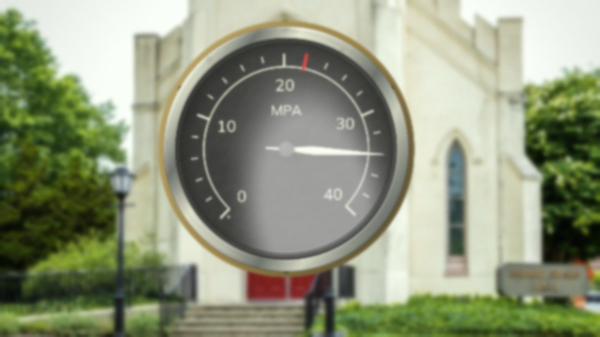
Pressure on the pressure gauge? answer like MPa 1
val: MPa 34
